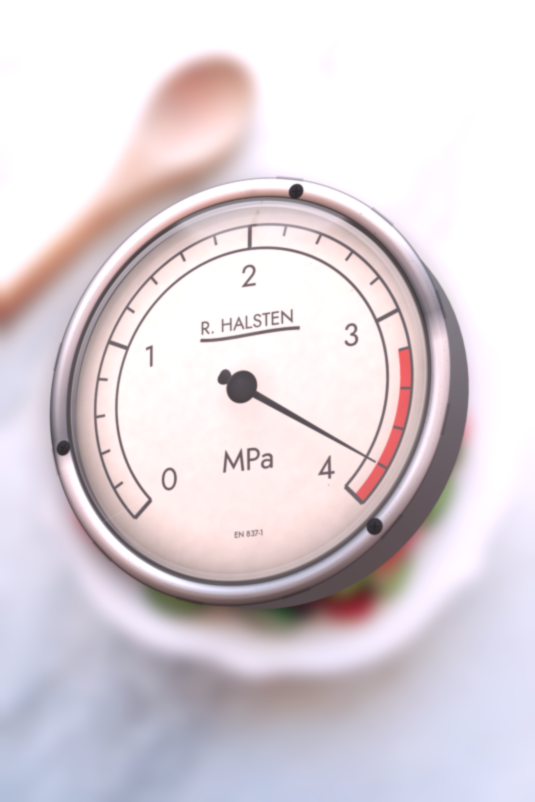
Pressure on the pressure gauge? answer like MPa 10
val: MPa 3.8
